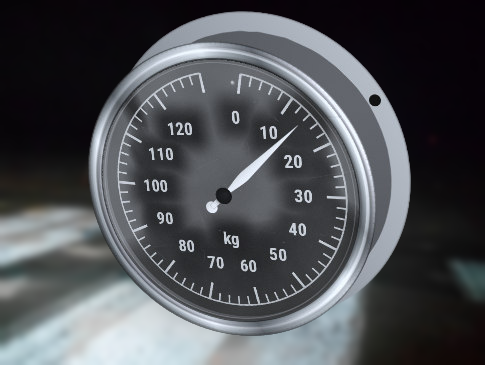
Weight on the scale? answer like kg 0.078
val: kg 14
